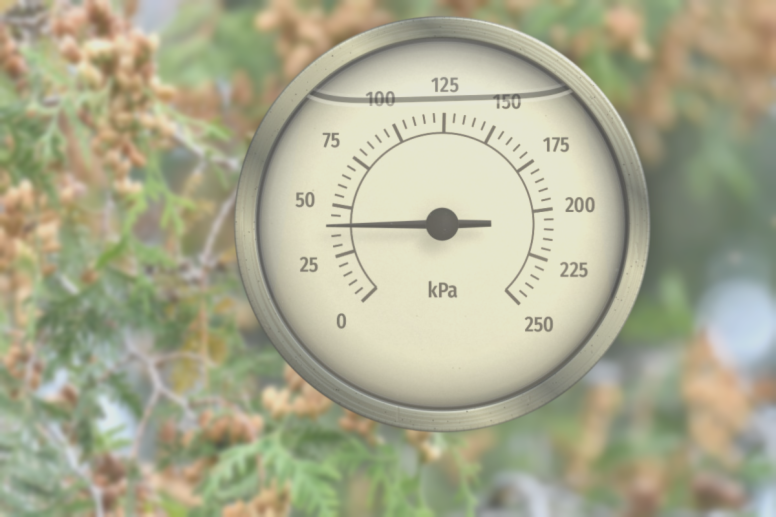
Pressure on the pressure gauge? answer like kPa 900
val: kPa 40
